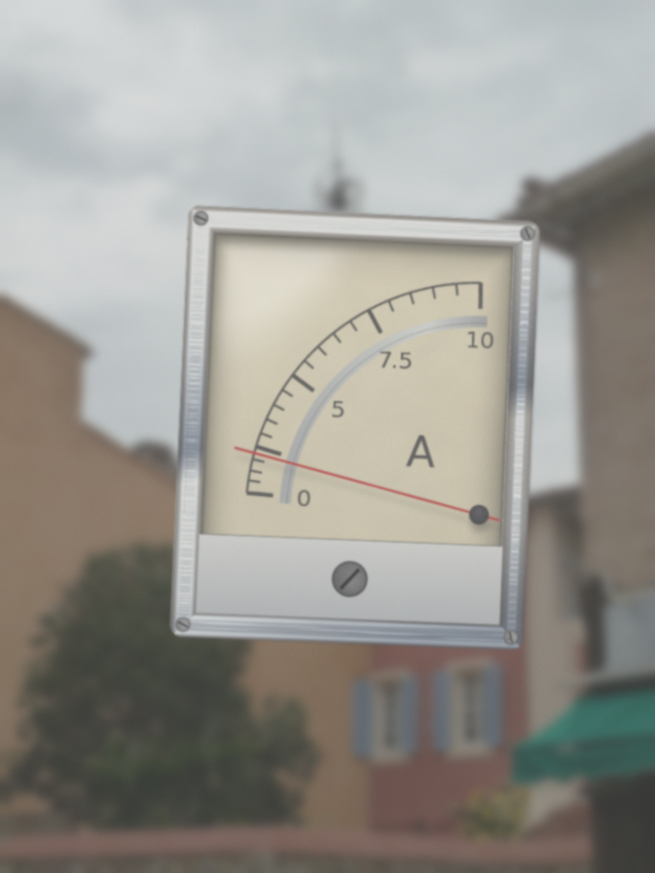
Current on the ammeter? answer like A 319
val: A 2.25
